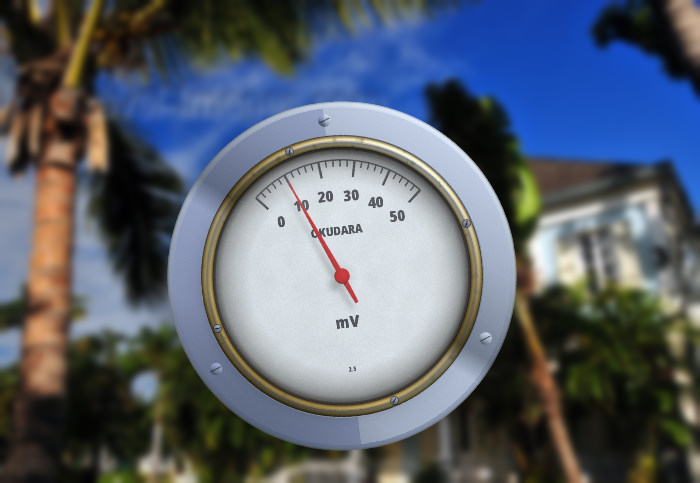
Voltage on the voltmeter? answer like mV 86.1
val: mV 10
